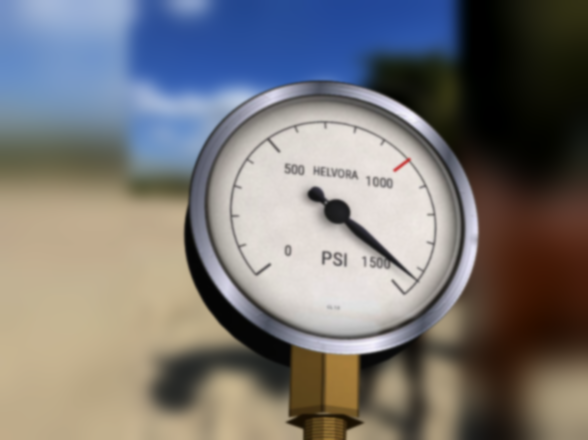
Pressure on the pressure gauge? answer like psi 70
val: psi 1450
